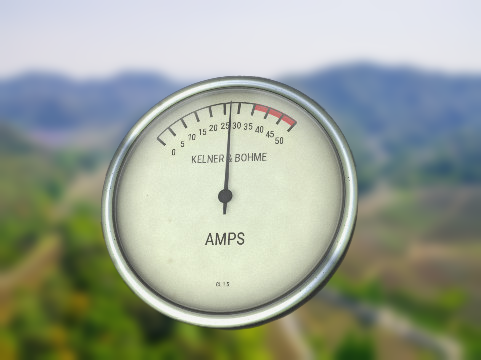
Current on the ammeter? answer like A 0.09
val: A 27.5
